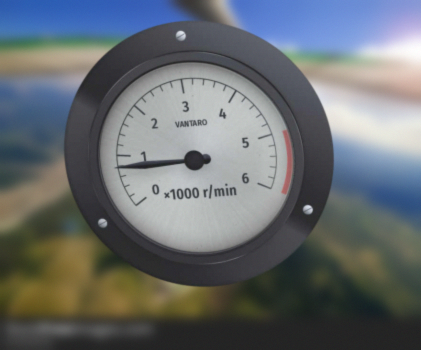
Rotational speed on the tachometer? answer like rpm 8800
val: rpm 800
